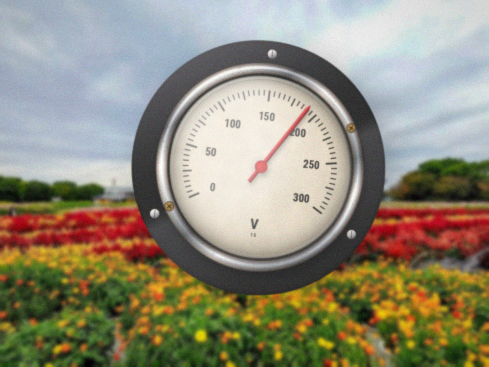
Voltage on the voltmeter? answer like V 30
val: V 190
